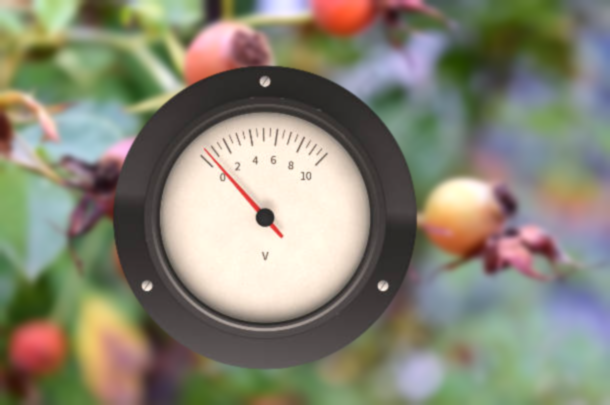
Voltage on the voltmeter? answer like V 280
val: V 0.5
